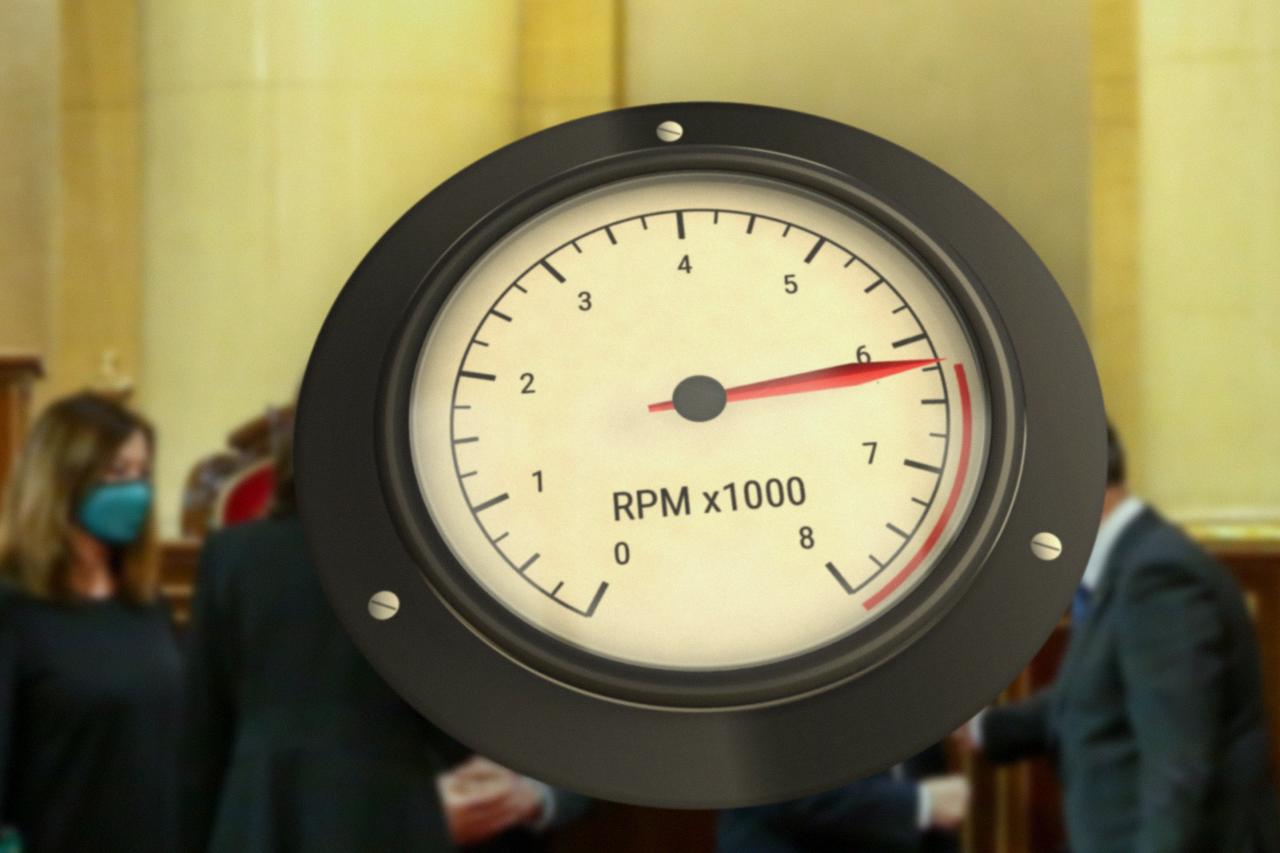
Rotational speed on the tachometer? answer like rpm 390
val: rpm 6250
